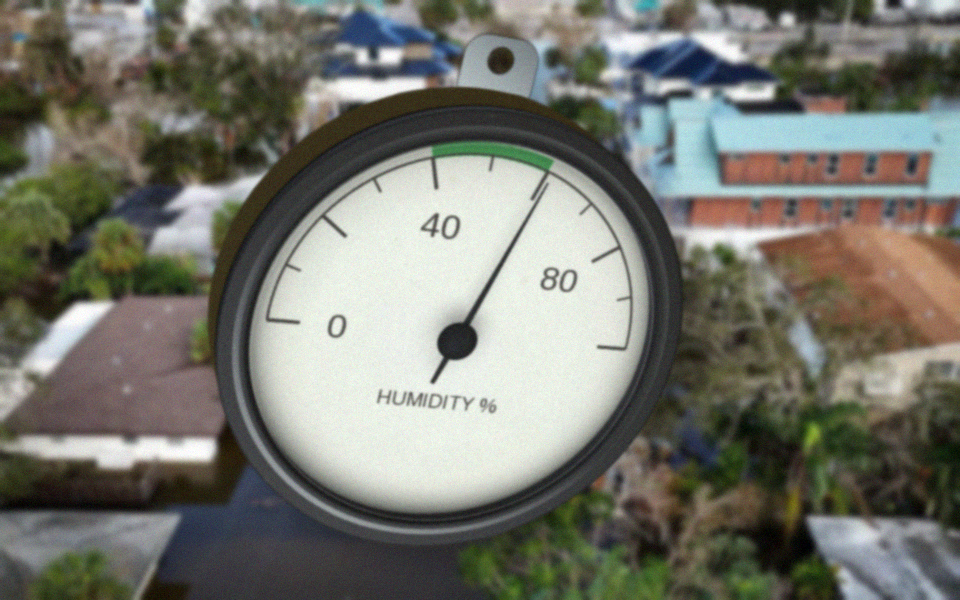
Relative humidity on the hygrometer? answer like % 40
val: % 60
